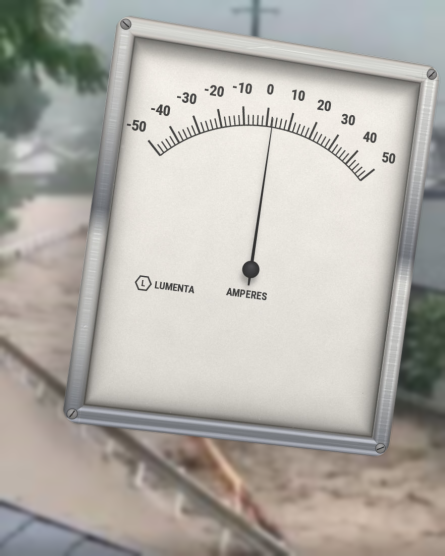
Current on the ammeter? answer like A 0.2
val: A 2
